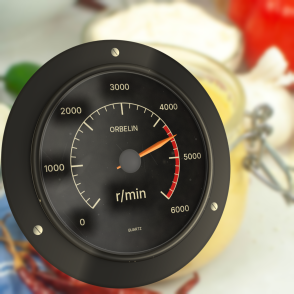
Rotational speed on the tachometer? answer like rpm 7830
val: rpm 4500
